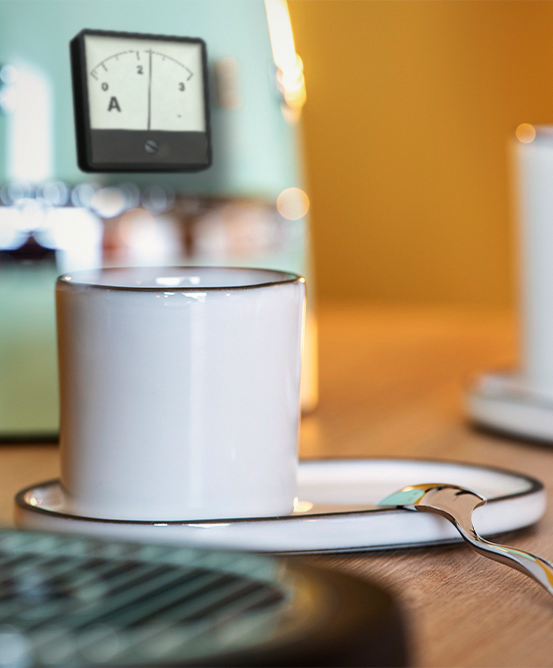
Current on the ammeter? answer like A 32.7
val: A 2.25
